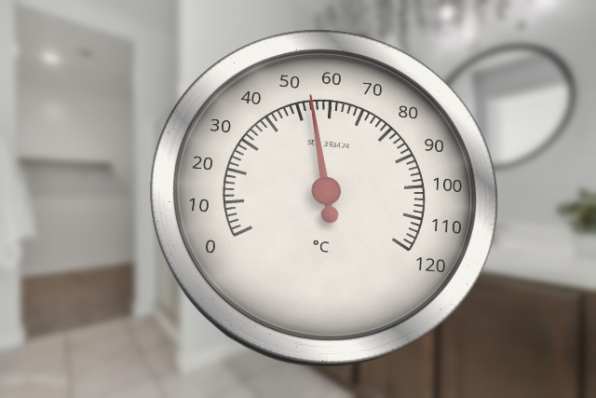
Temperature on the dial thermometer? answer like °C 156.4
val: °C 54
